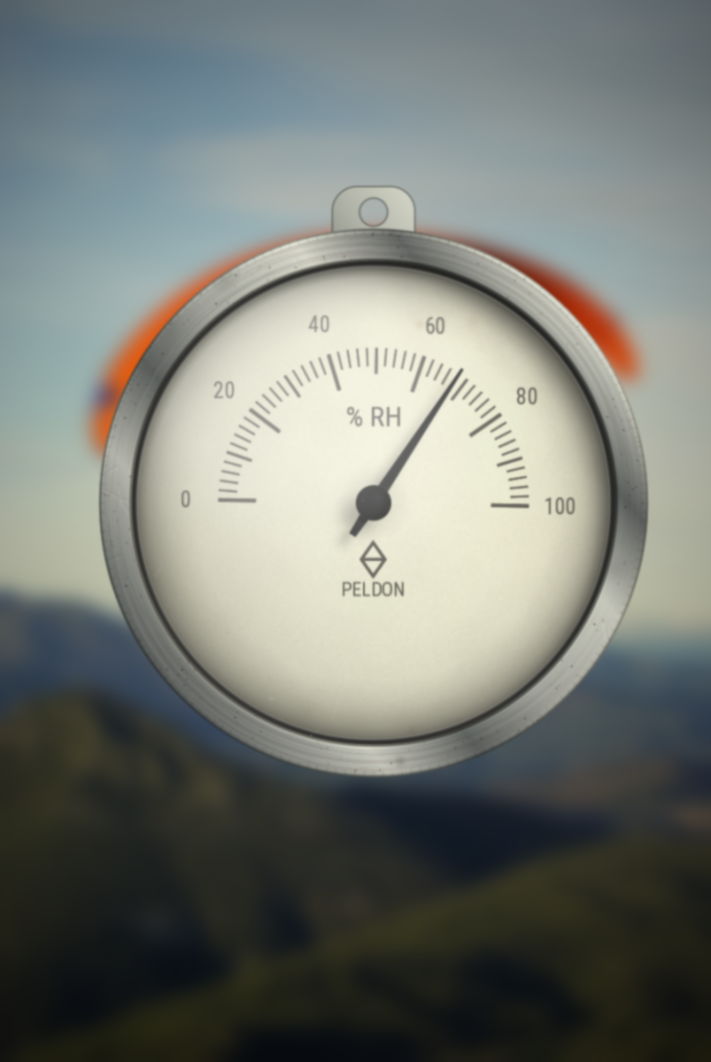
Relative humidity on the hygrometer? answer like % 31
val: % 68
